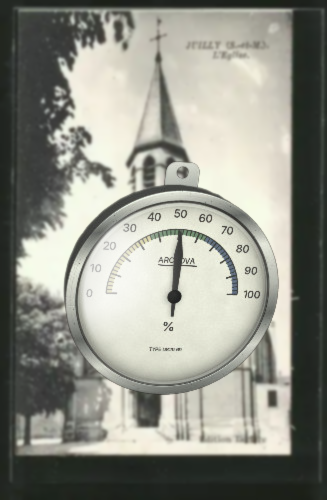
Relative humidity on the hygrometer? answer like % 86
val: % 50
